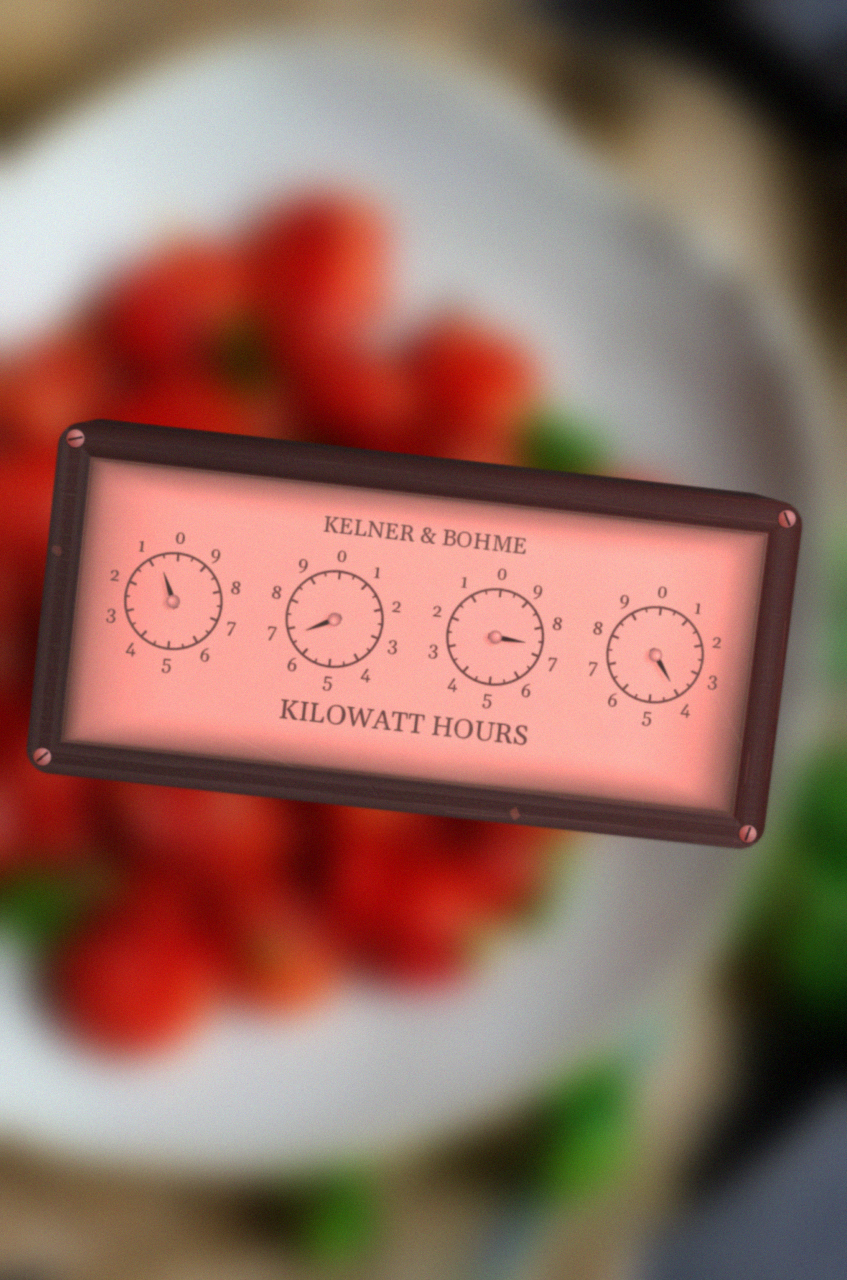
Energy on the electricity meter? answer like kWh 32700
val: kWh 674
